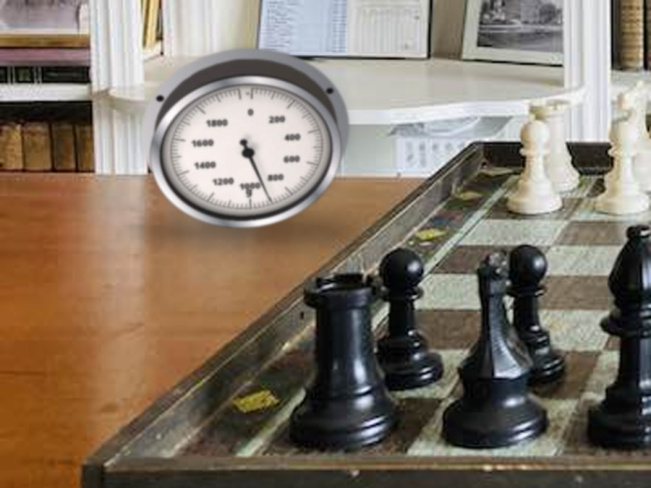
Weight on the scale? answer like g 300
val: g 900
